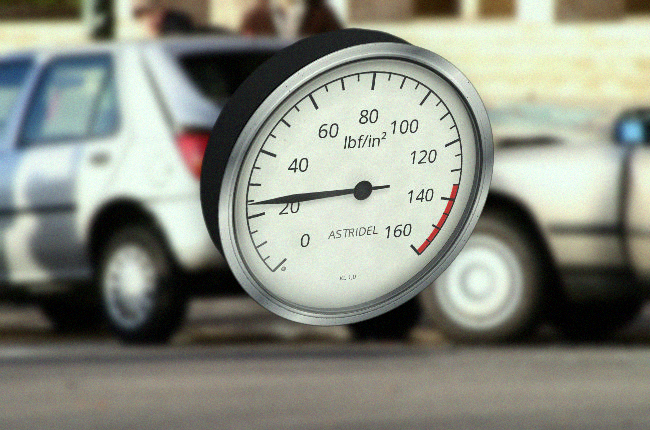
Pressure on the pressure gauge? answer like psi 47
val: psi 25
